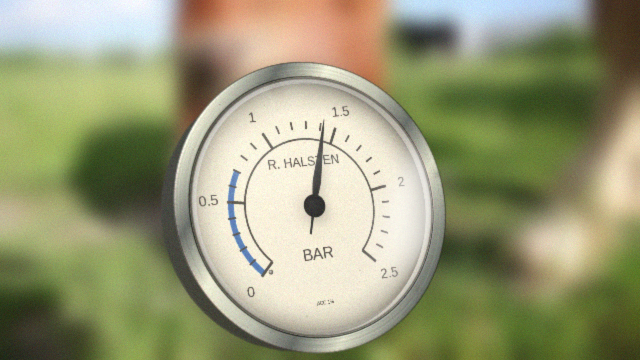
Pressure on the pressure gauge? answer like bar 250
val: bar 1.4
